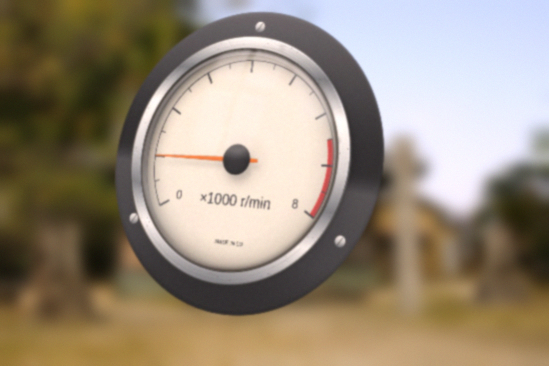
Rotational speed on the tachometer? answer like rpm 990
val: rpm 1000
